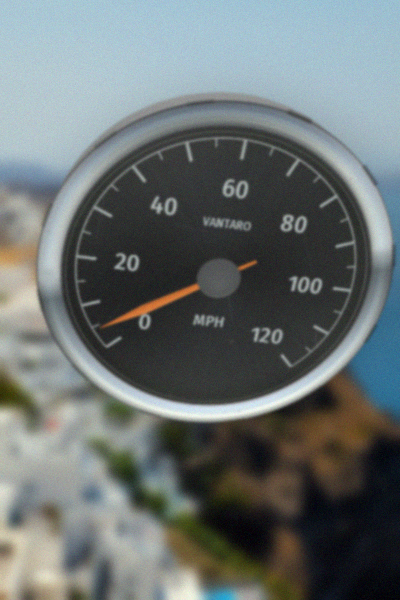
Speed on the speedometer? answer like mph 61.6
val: mph 5
